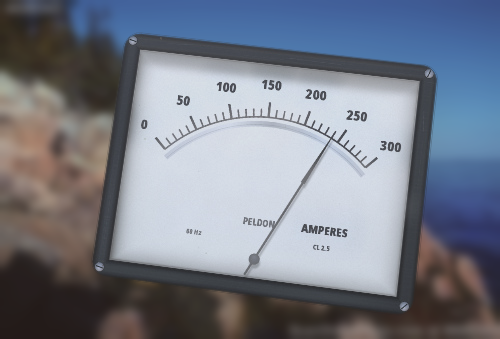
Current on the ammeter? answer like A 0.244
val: A 240
